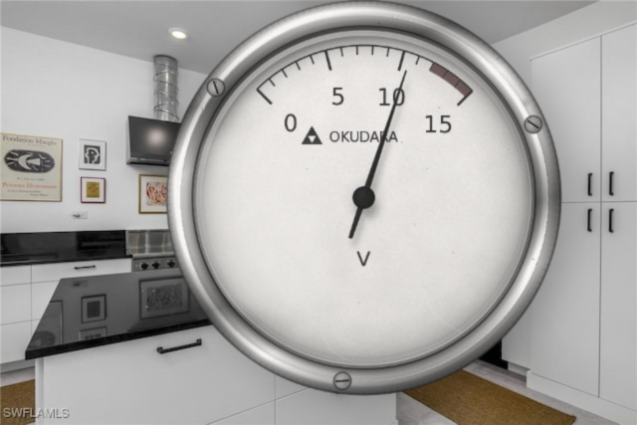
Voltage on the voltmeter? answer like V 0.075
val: V 10.5
